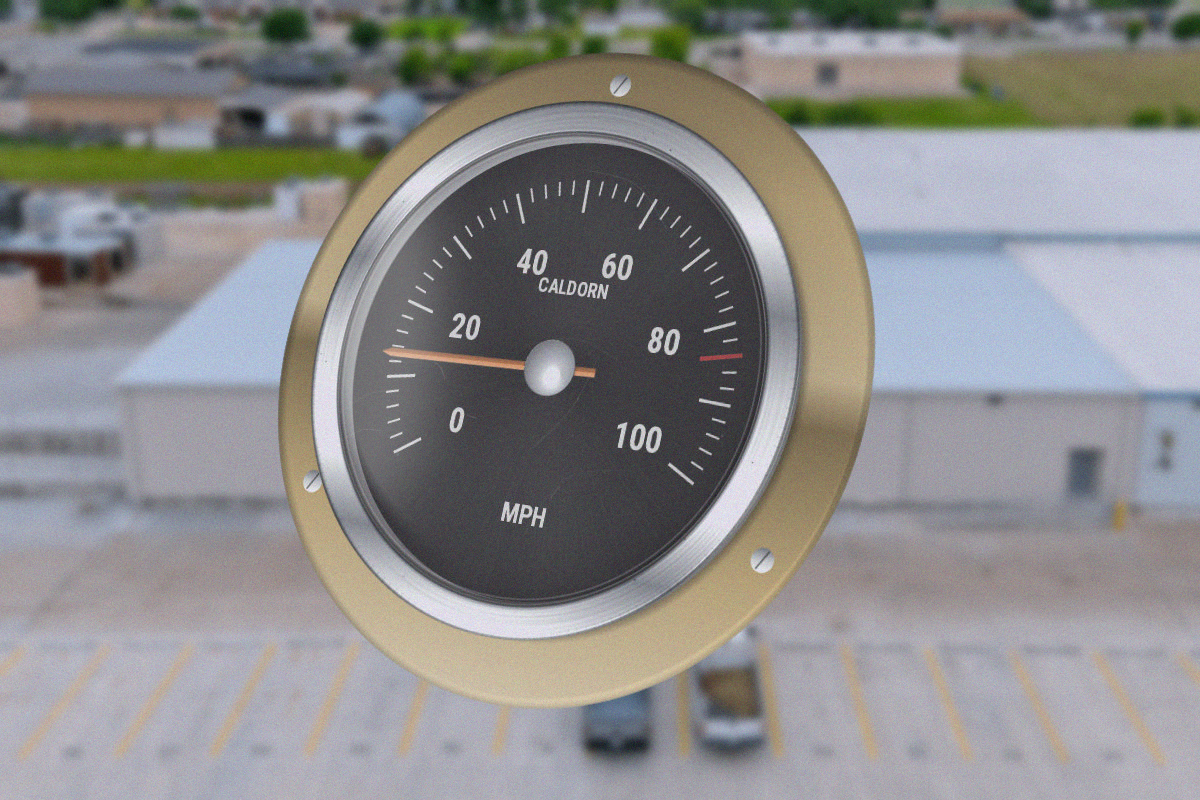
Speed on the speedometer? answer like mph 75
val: mph 13
